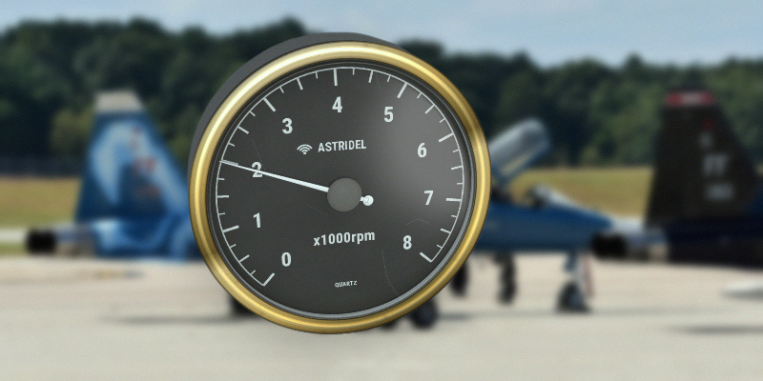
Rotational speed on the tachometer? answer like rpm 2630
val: rpm 2000
